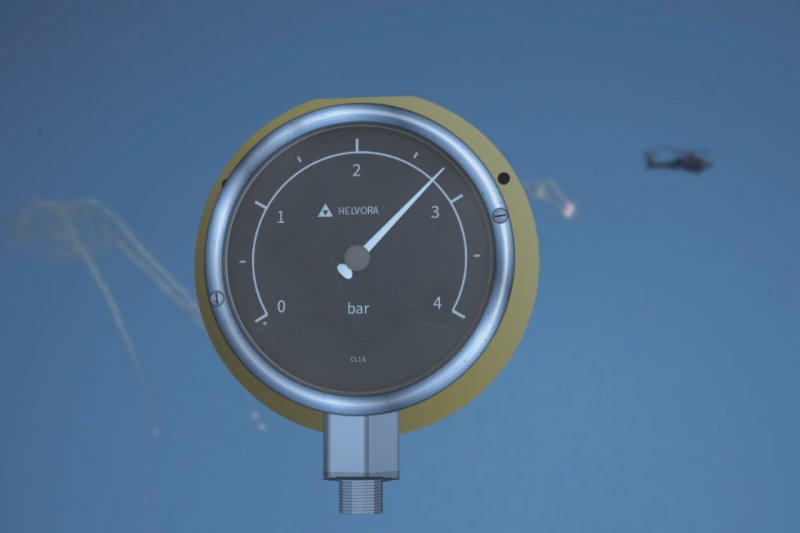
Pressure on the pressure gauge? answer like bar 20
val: bar 2.75
